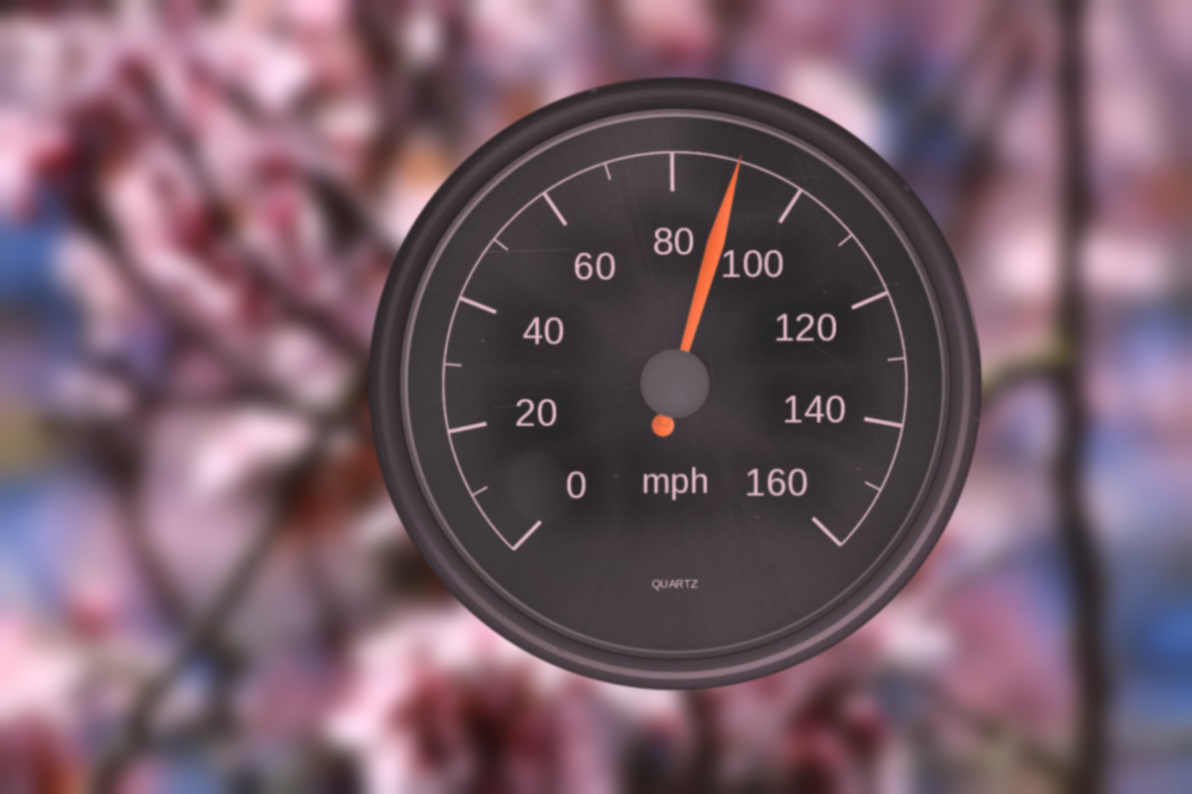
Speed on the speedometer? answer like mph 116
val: mph 90
